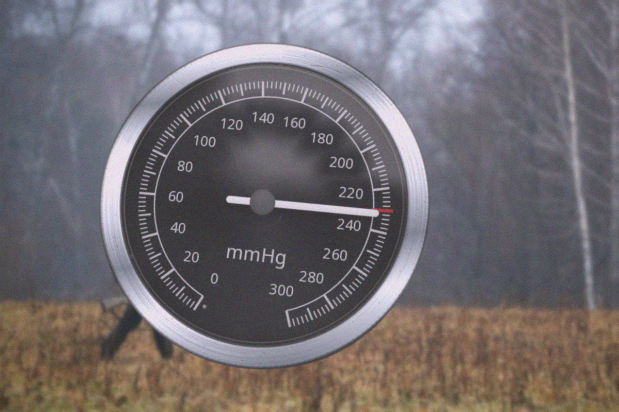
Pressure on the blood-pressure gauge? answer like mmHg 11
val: mmHg 232
